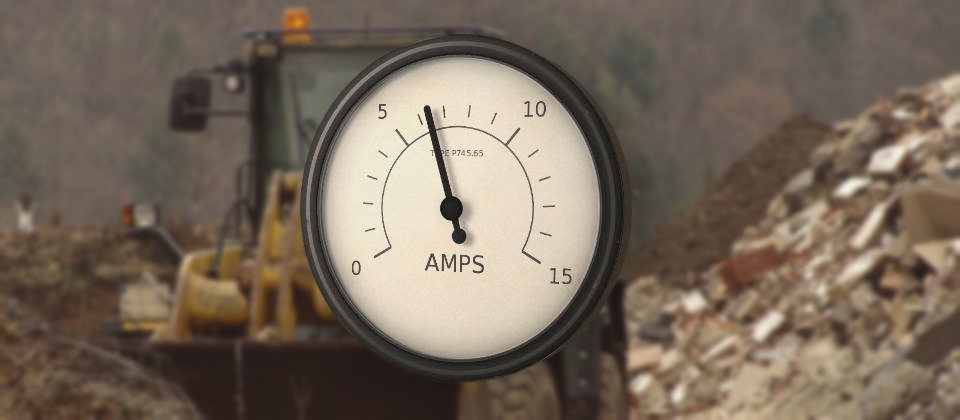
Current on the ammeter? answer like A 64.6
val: A 6.5
